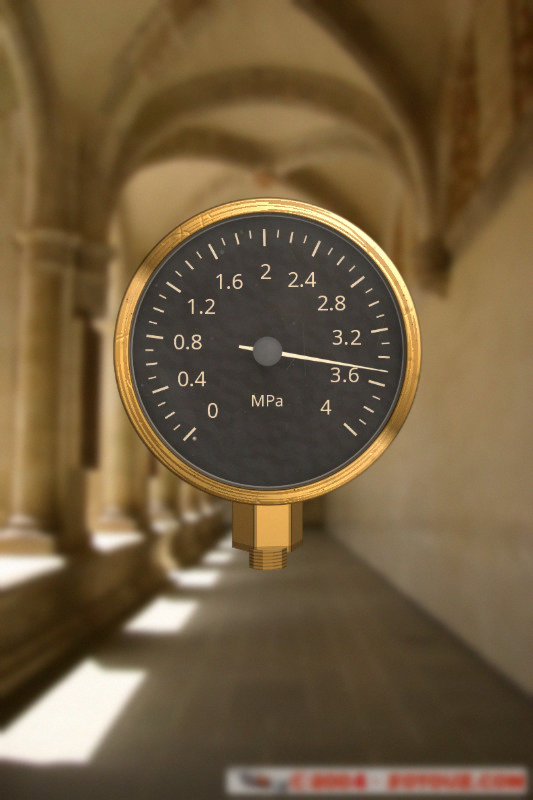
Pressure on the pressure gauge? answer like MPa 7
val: MPa 3.5
